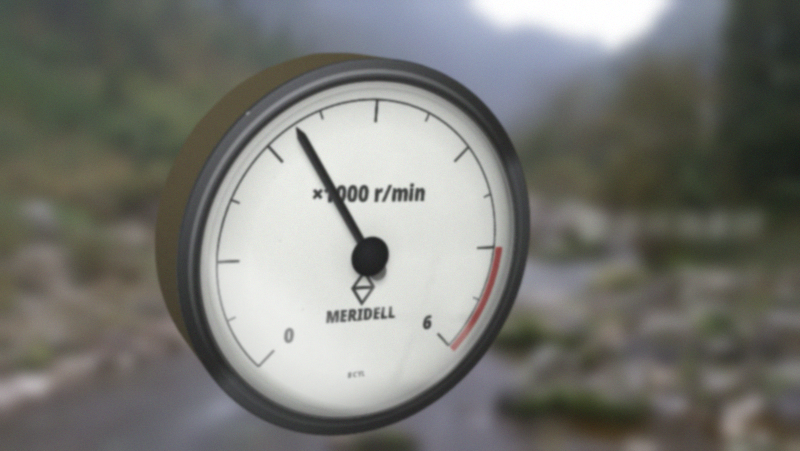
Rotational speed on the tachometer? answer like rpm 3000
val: rpm 2250
